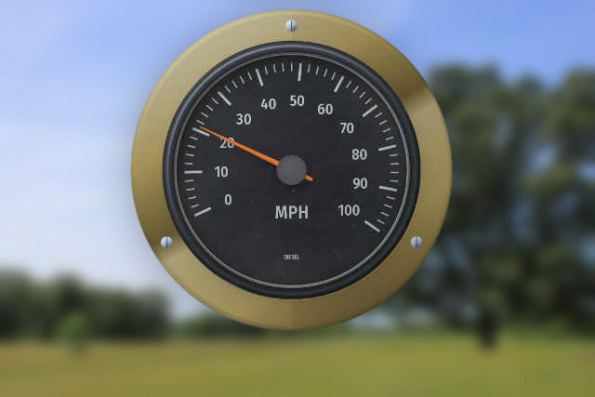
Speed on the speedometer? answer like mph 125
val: mph 21
